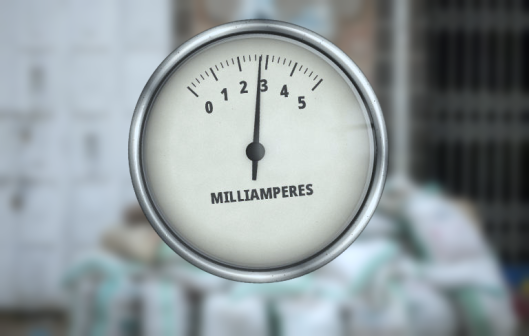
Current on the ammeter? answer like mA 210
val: mA 2.8
